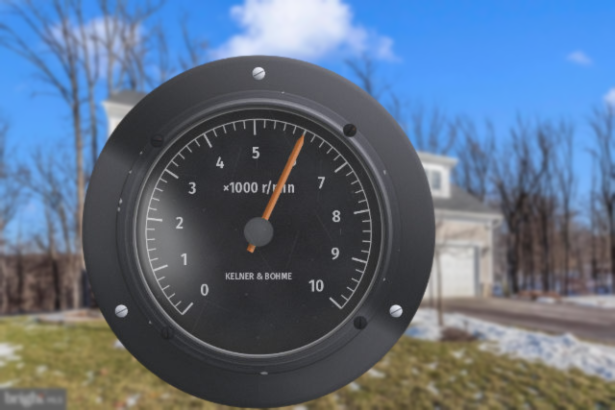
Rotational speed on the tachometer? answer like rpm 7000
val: rpm 6000
